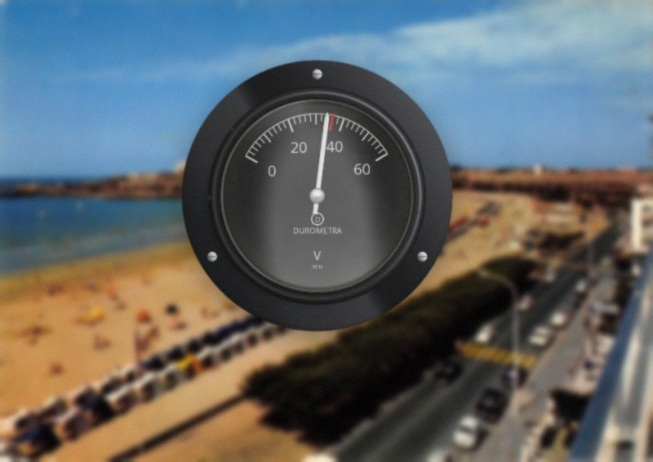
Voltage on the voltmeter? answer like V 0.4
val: V 34
